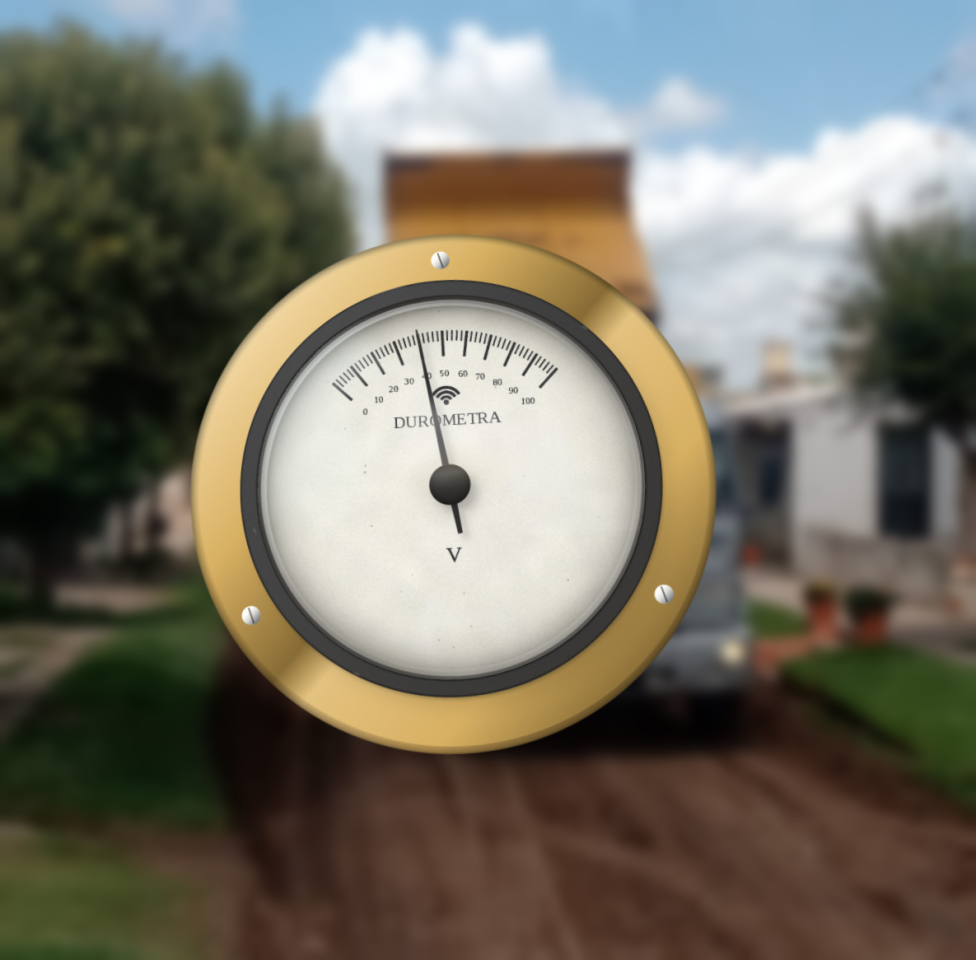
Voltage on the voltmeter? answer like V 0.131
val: V 40
